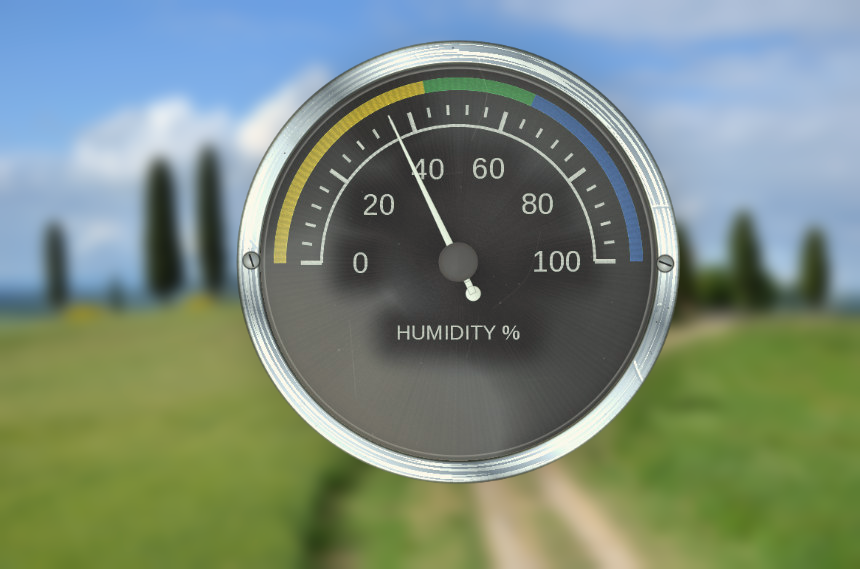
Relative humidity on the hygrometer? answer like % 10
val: % 36
